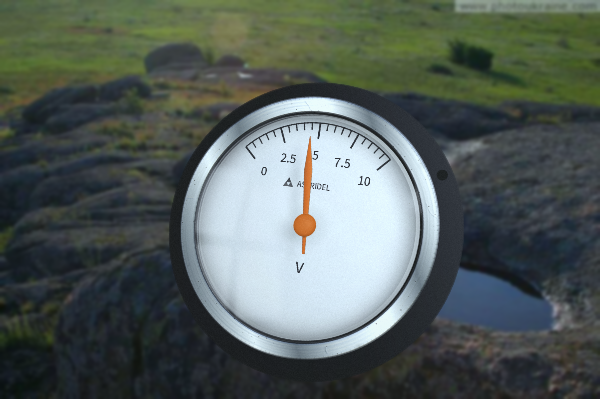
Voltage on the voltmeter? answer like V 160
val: V 4.5
